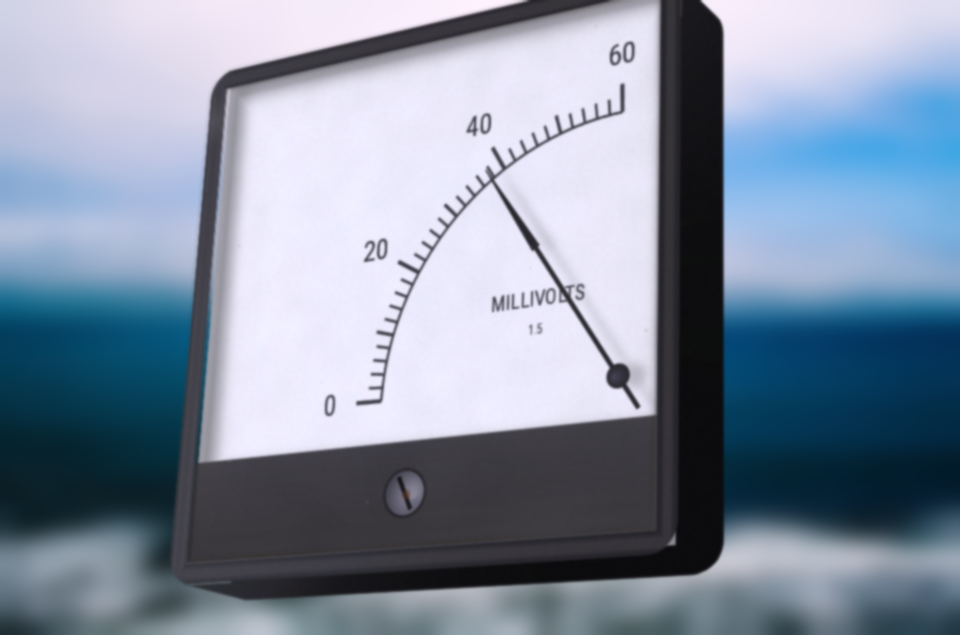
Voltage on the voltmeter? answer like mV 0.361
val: mV 38
